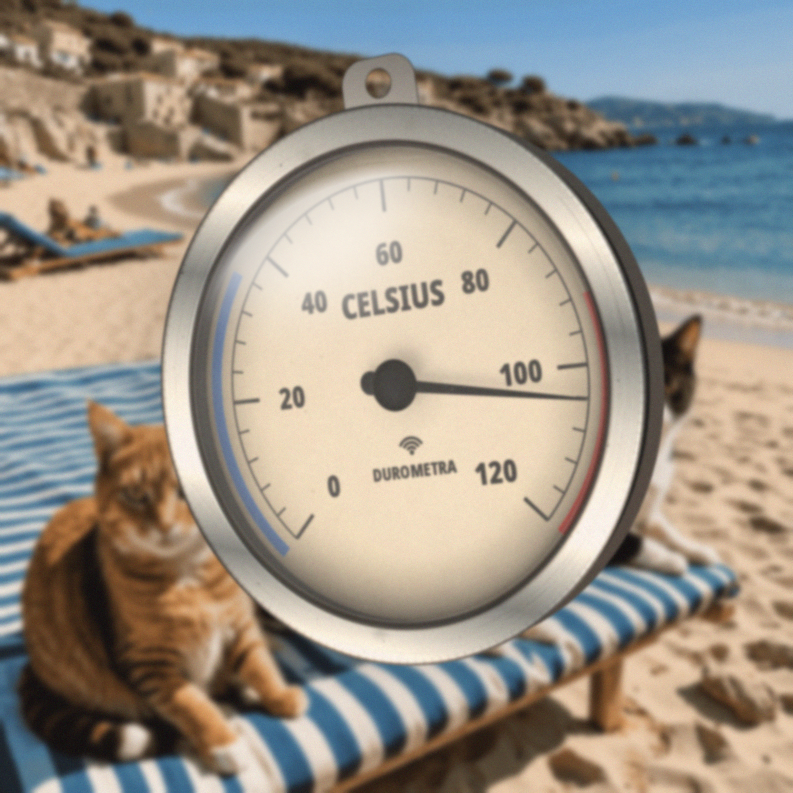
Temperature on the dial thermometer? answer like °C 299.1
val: °C 104
